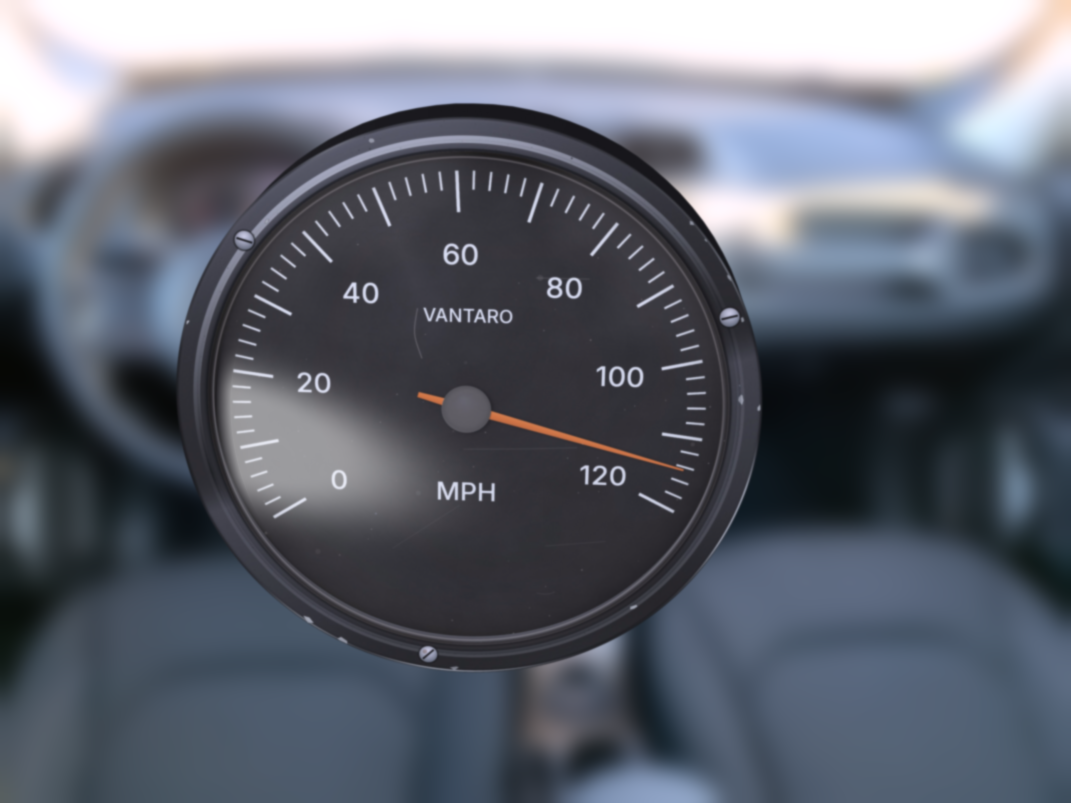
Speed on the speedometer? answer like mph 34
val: mph 114
